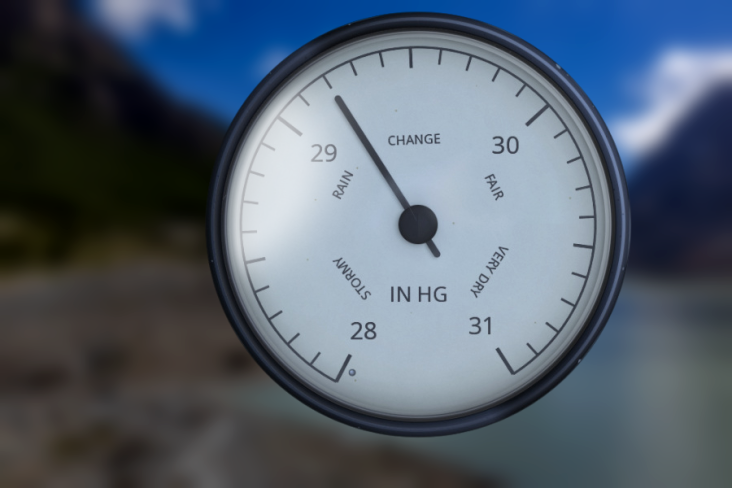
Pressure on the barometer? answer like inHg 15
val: inHg 29.2
